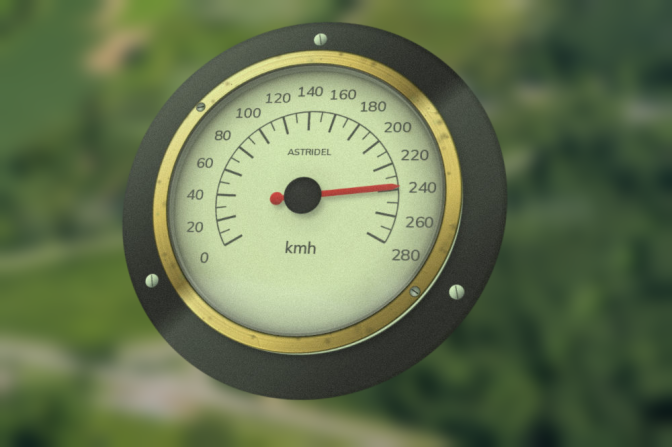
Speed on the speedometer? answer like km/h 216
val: km/h 240
